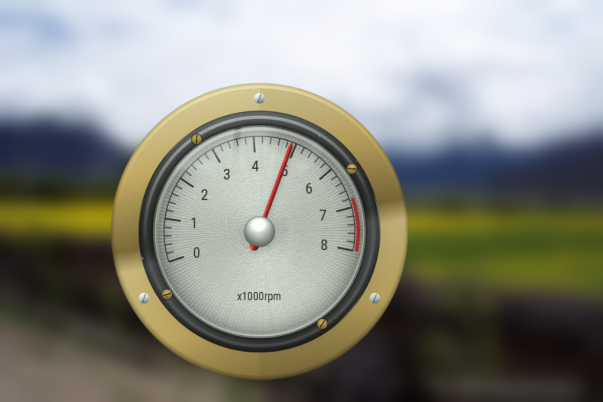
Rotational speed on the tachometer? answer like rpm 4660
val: rpm 4900
